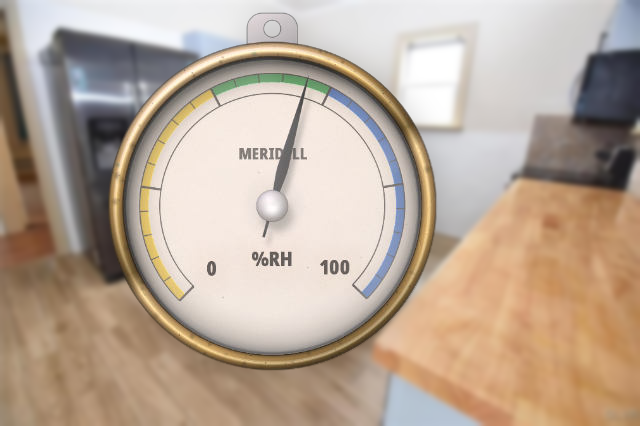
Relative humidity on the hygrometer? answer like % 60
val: % 56
